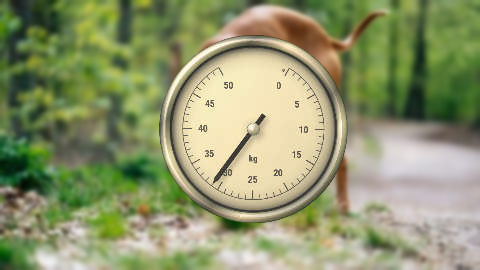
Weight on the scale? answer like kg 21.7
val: kg 31
